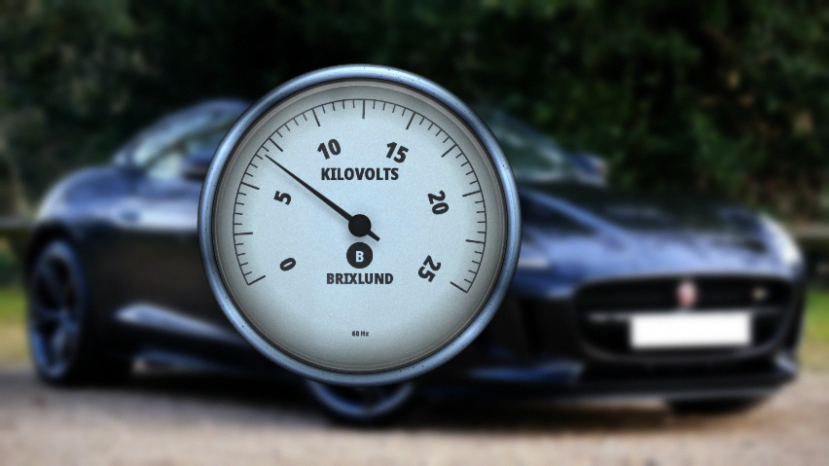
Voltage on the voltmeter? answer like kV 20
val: kV 6.75
